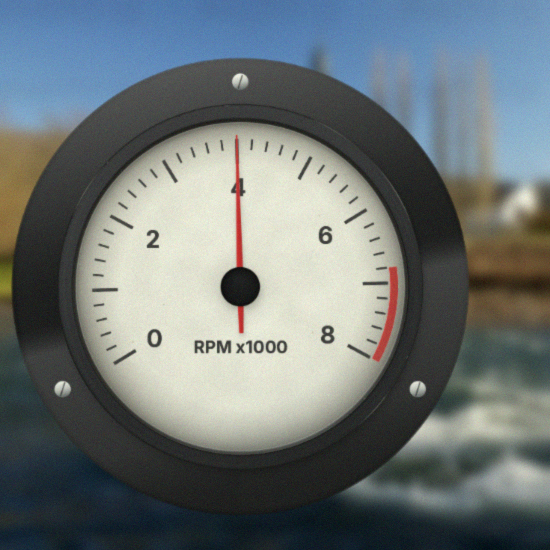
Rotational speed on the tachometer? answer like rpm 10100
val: rpm 4000
